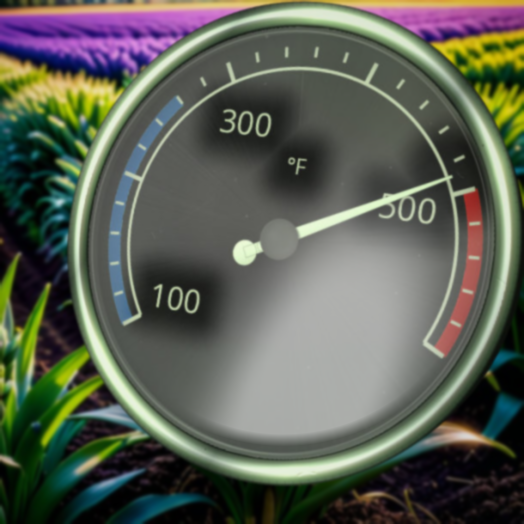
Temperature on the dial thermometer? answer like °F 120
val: °F 490
